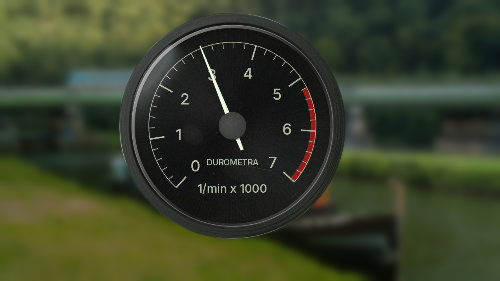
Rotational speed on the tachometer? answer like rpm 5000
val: rpm 3000
